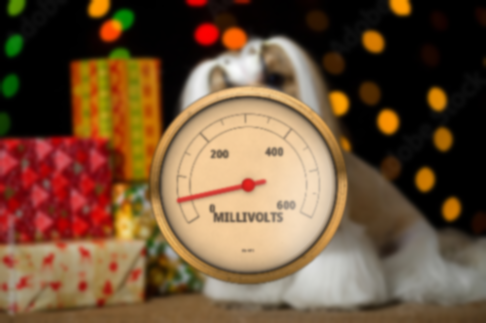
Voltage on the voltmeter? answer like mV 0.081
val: mV 50
